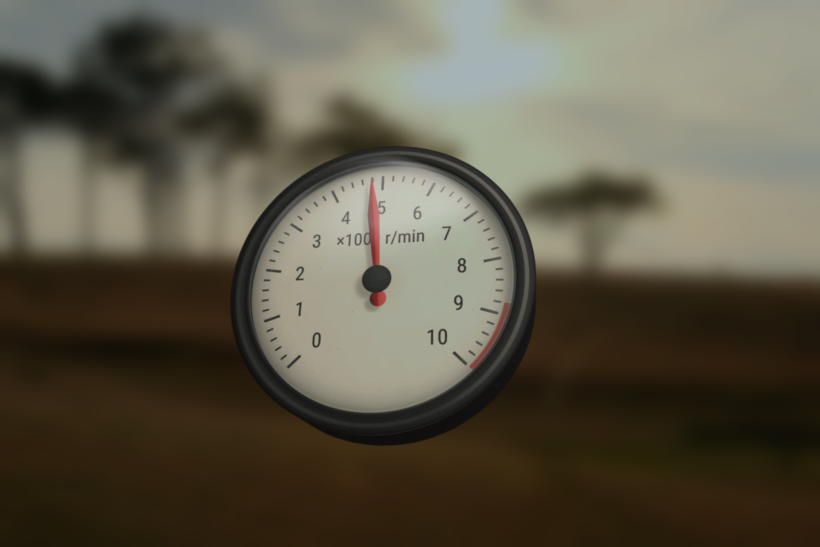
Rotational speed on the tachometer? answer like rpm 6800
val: rpm 4800
